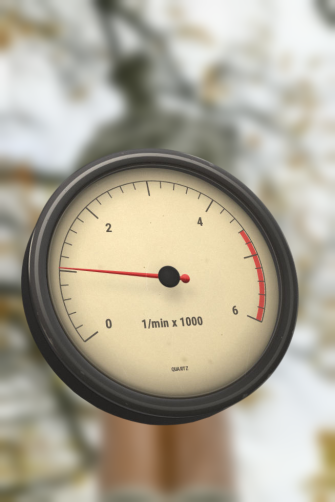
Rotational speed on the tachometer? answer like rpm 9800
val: rpm 1000
